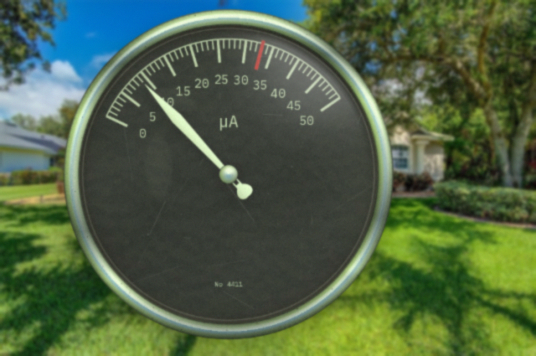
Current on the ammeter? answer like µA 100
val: µA 9
